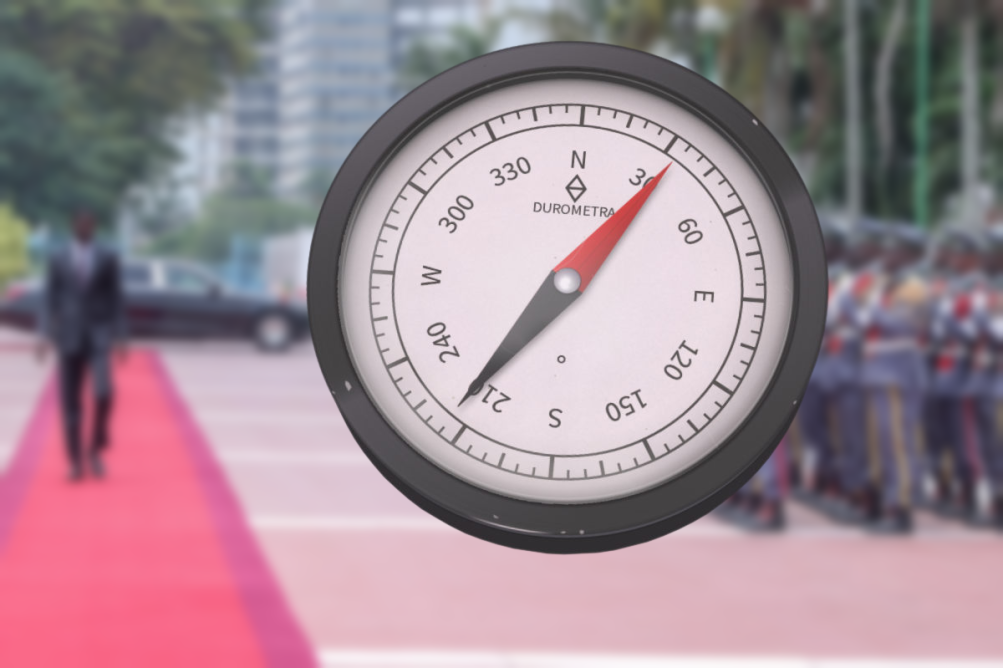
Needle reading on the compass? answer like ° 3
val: ° 35
